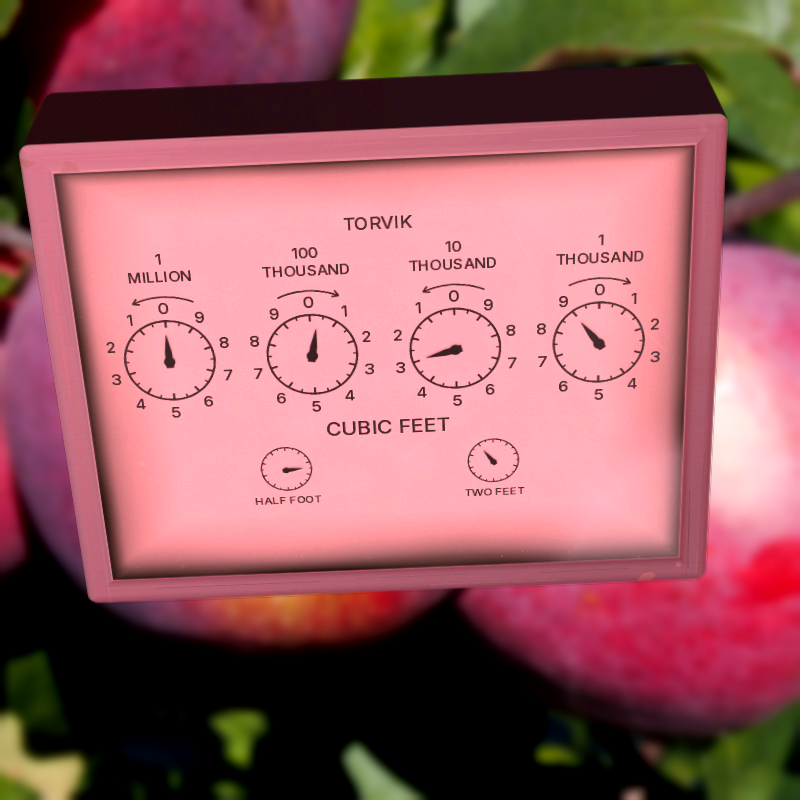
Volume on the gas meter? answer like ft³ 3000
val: ft³ 2900
